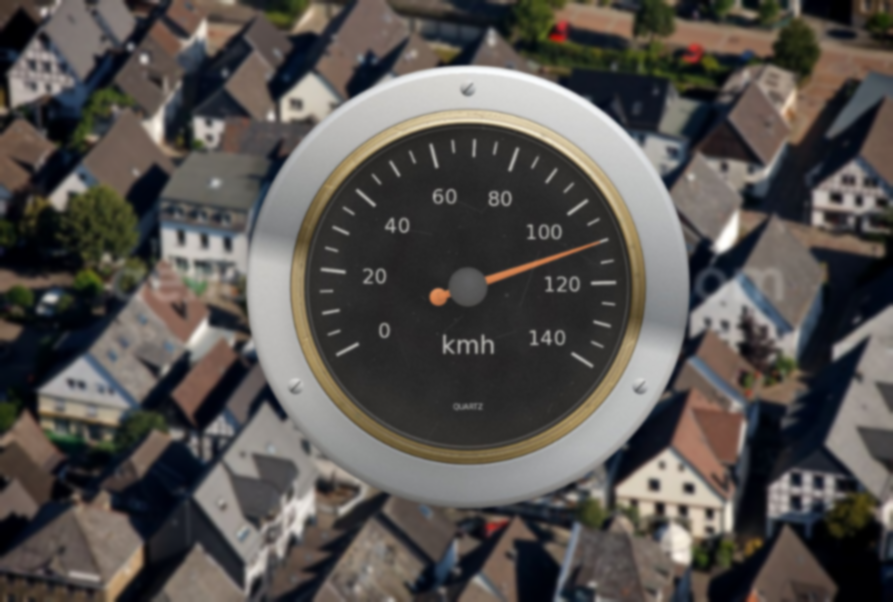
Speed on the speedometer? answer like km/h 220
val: km/h 110
